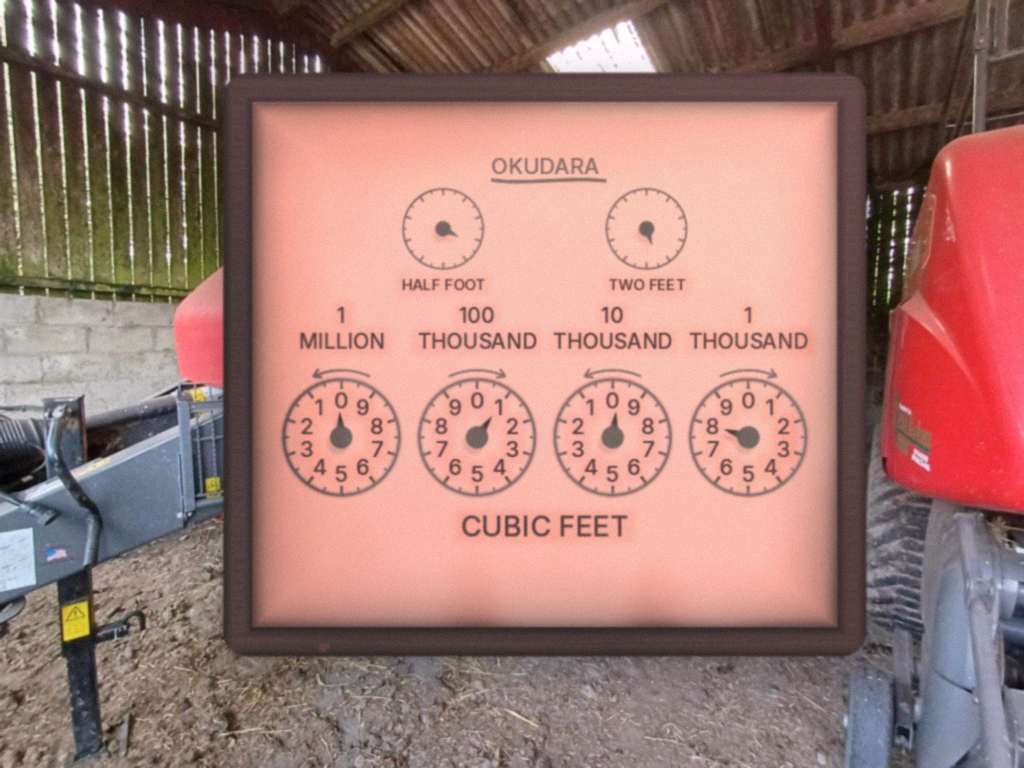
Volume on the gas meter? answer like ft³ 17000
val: ft³ 9800
